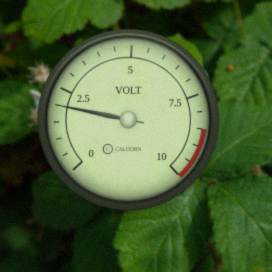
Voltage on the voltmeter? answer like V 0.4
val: V 2
